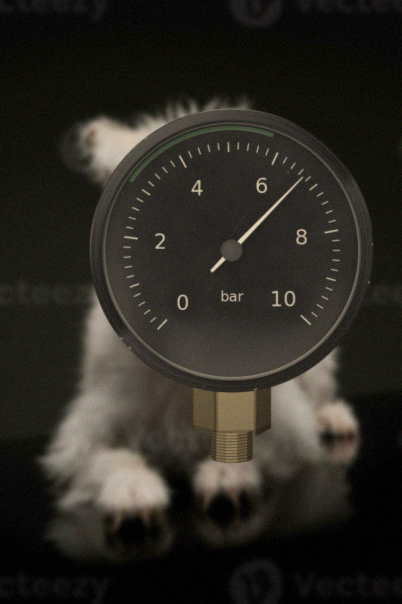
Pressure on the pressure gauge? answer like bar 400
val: bar 6.7
